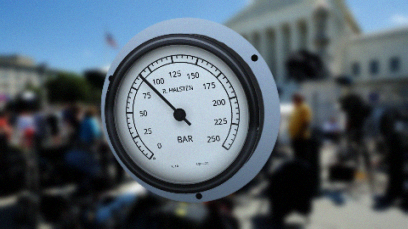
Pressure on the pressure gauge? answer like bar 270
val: bar 90
